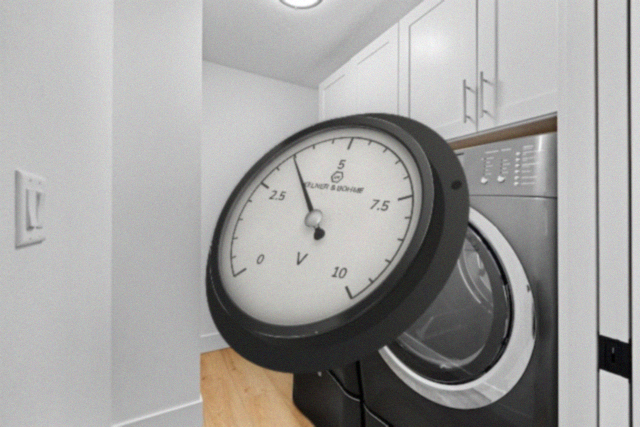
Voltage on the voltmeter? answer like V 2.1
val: V 3.5
